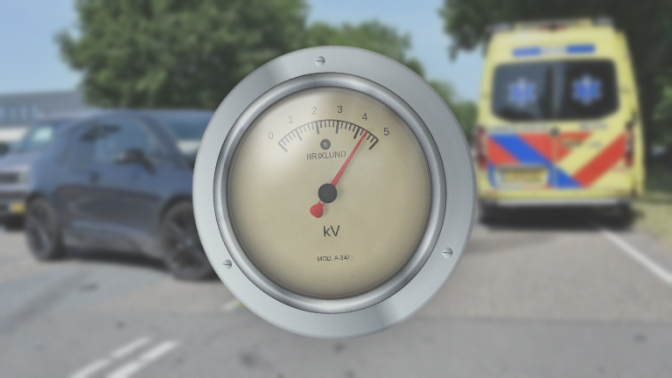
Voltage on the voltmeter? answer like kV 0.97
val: kV 4.4
